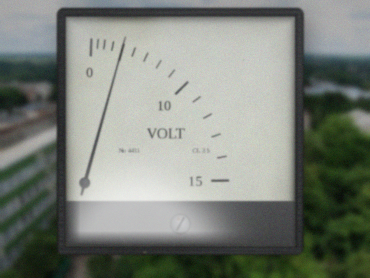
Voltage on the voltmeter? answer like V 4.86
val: V 5
